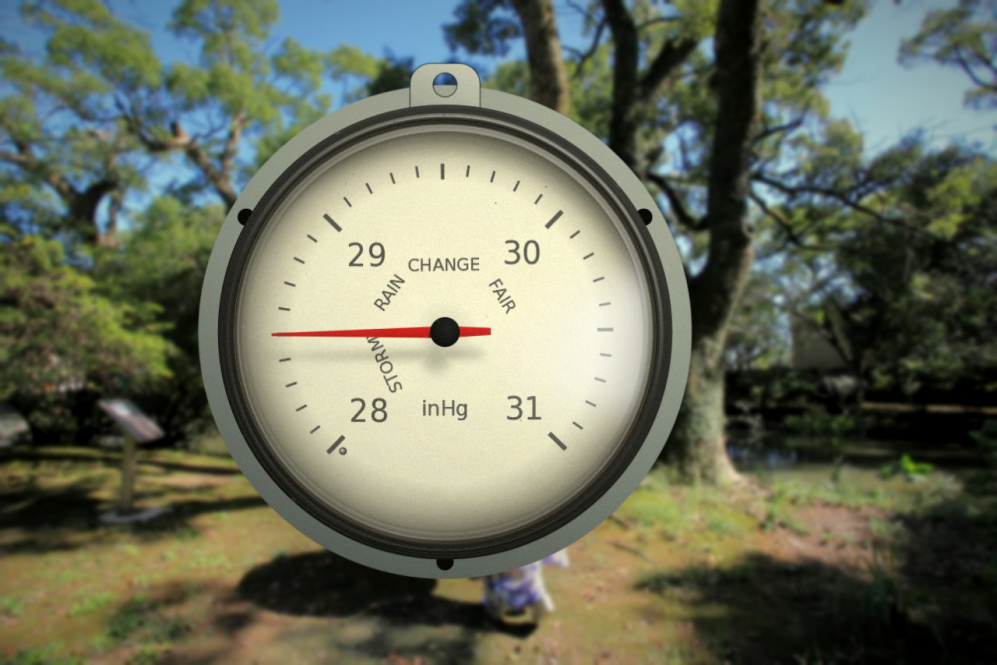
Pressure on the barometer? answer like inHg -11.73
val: inHg 28.5
